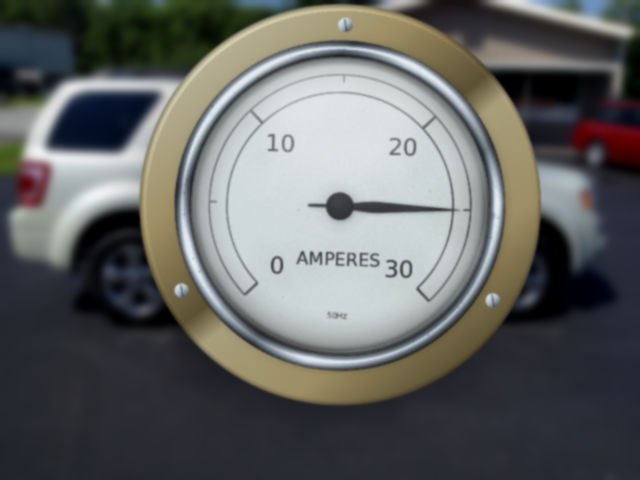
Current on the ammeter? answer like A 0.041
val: A 25
